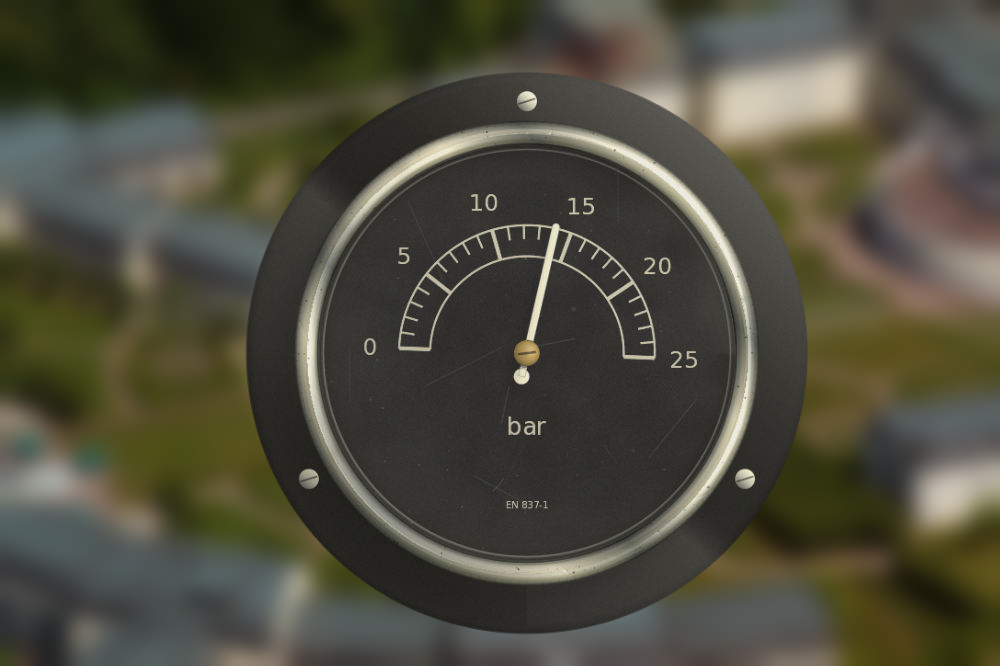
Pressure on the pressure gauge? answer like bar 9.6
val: bar 14
